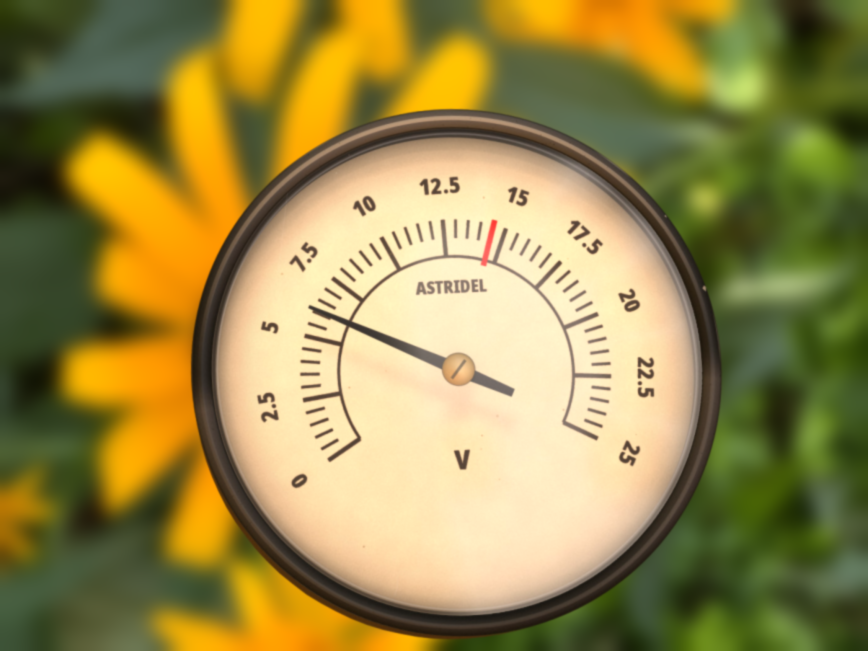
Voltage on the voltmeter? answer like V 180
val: V 6
